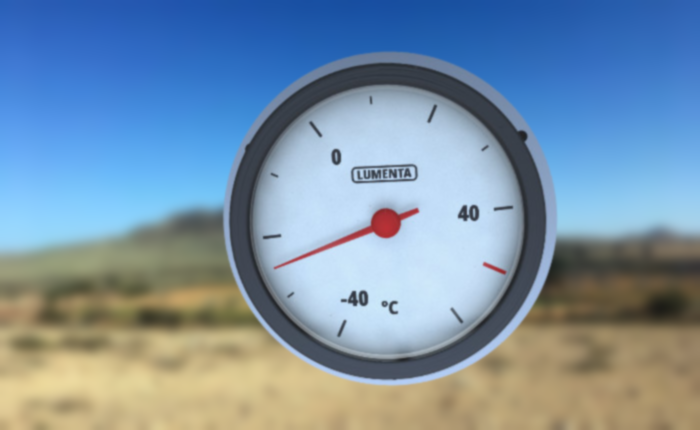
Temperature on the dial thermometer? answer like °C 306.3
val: °C -25
